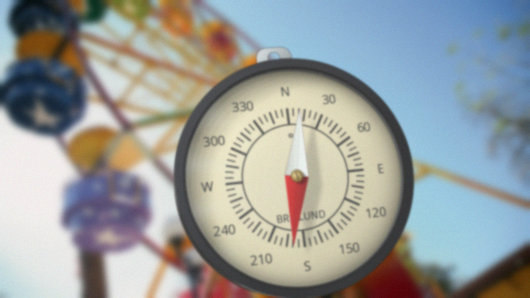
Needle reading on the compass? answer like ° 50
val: ° 190
